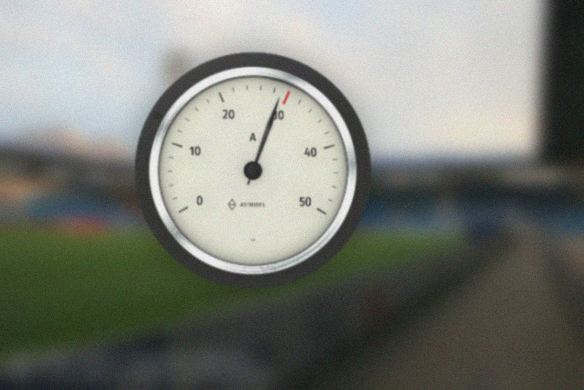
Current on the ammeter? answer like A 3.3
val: A 29
